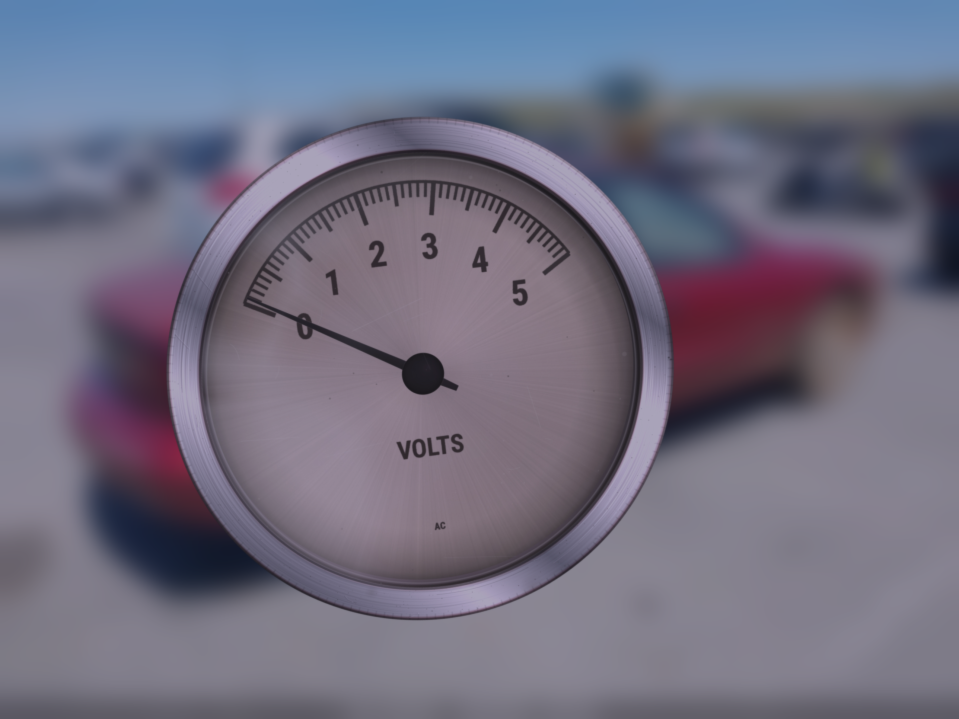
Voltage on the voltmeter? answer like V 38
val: V 0.1
